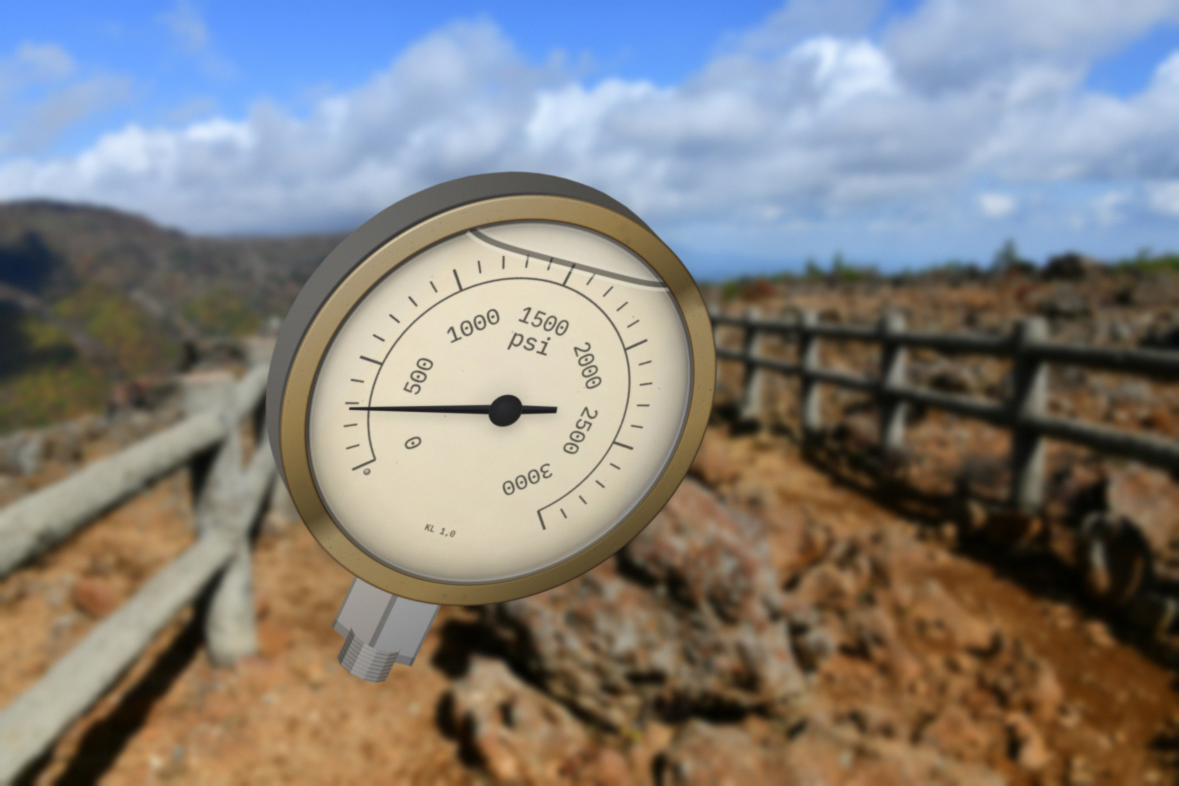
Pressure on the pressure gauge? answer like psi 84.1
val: psi 300
